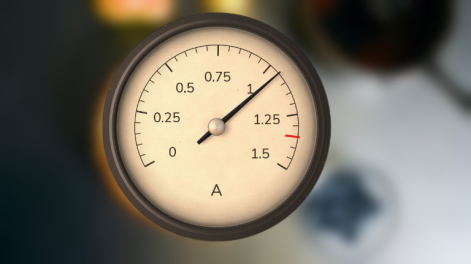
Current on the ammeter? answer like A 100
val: A 1.05
